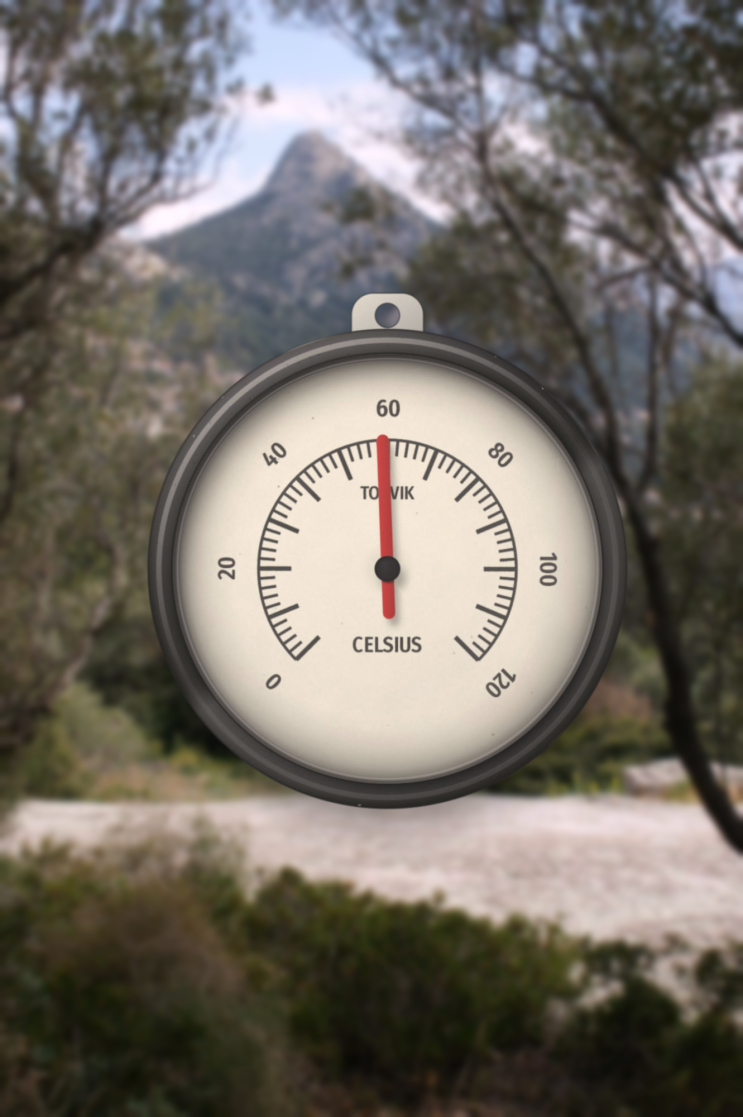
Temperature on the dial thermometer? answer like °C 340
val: °C 59
